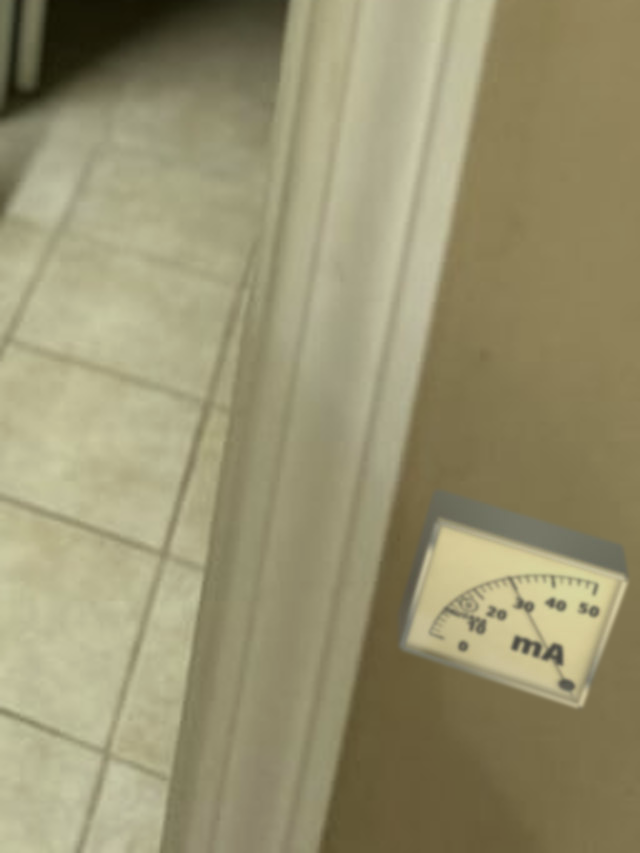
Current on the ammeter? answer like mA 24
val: mA 30
